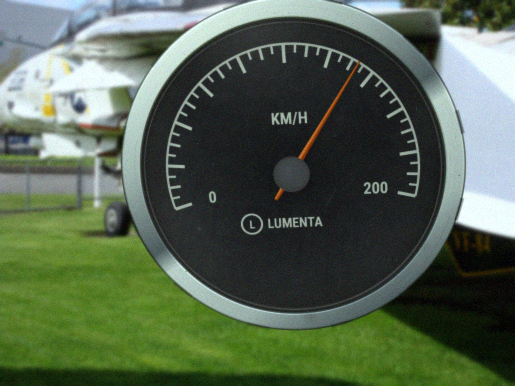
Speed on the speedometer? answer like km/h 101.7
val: km/h 132.5
